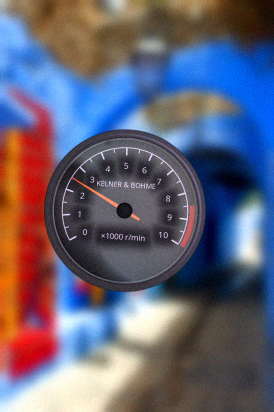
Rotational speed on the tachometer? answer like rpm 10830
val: rpm 2500
